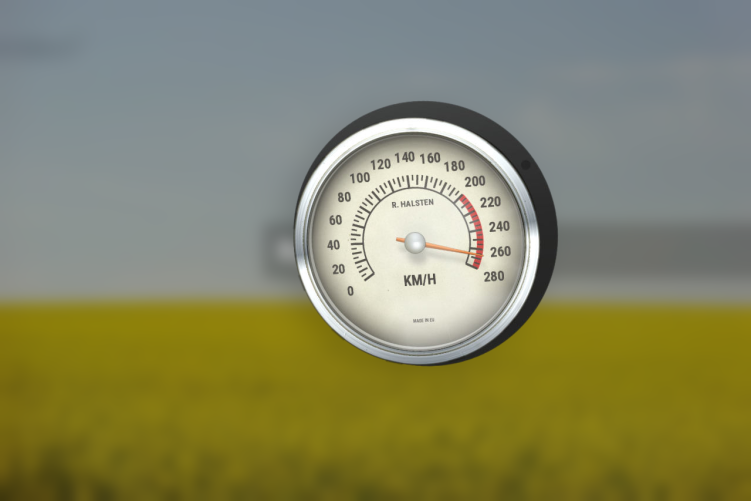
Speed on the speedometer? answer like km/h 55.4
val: km/h 265
